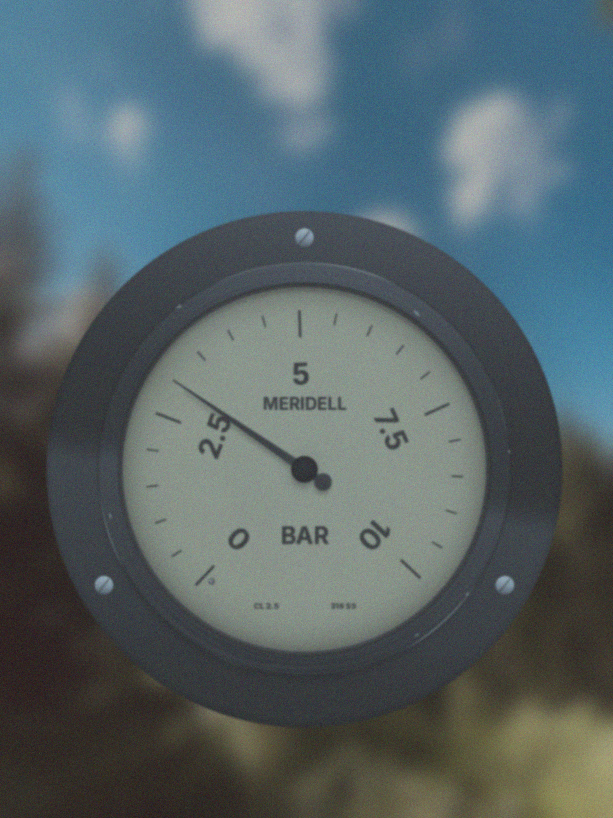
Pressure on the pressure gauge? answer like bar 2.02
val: bar 3
